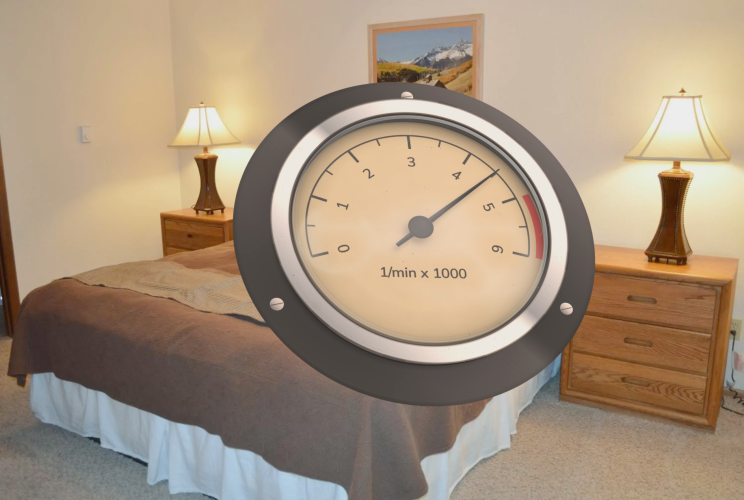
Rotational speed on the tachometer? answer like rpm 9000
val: rpm 4500
